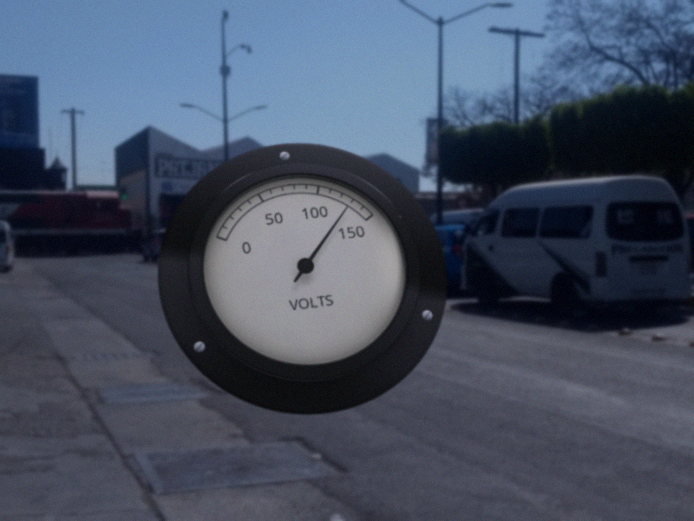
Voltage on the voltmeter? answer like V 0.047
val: V 130
